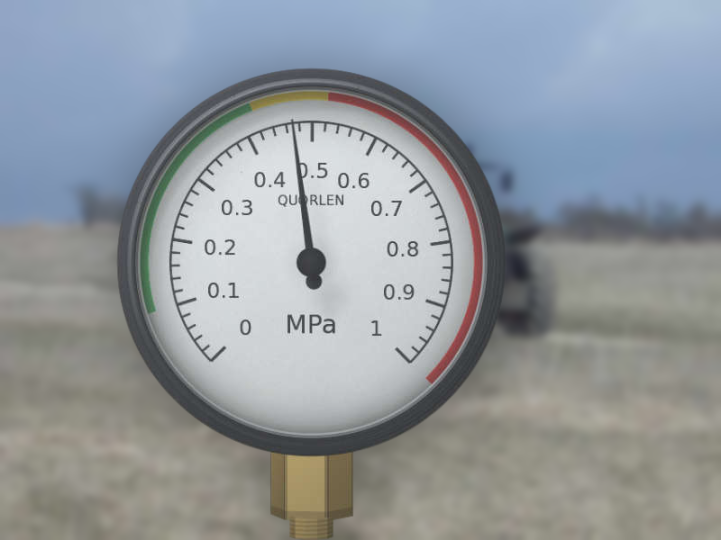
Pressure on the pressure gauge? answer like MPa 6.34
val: MPa 0.47
